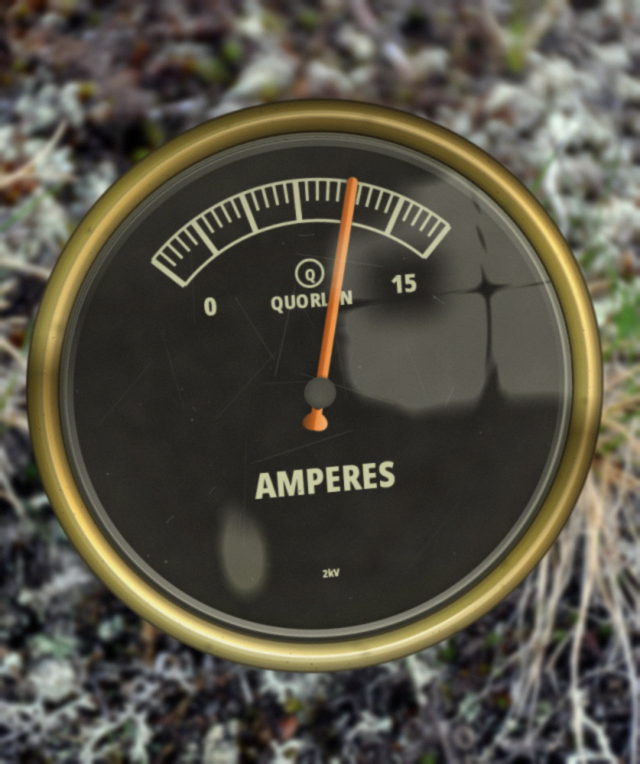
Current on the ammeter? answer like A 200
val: A 10
